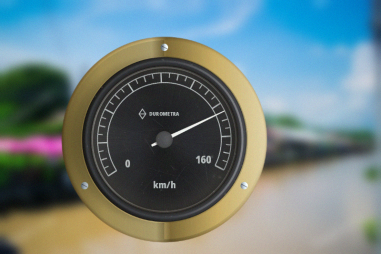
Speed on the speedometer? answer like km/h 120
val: km/h 125
